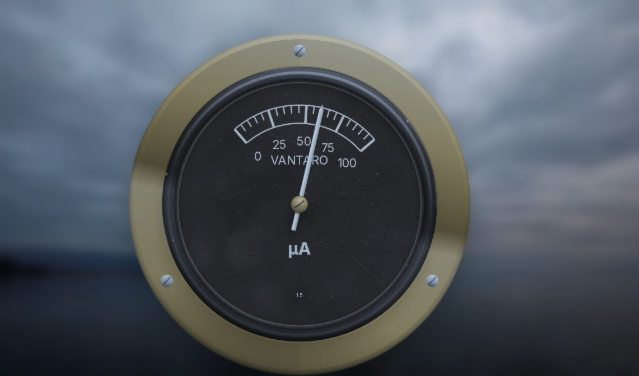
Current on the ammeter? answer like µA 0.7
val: µA 60
